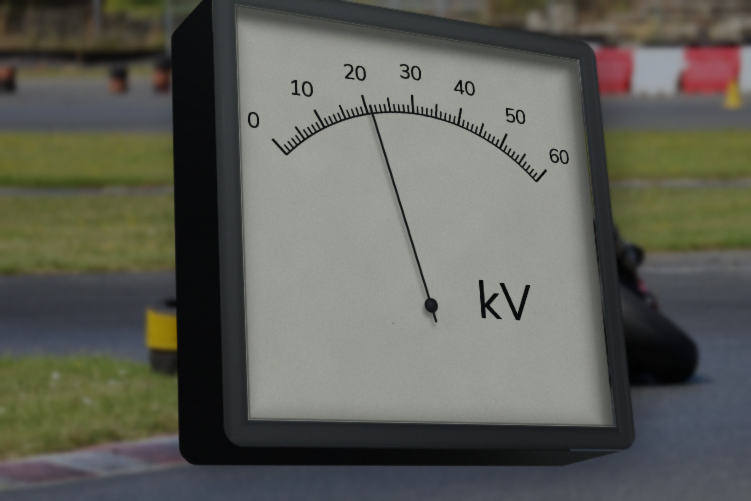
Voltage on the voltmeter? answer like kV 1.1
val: kV 20
